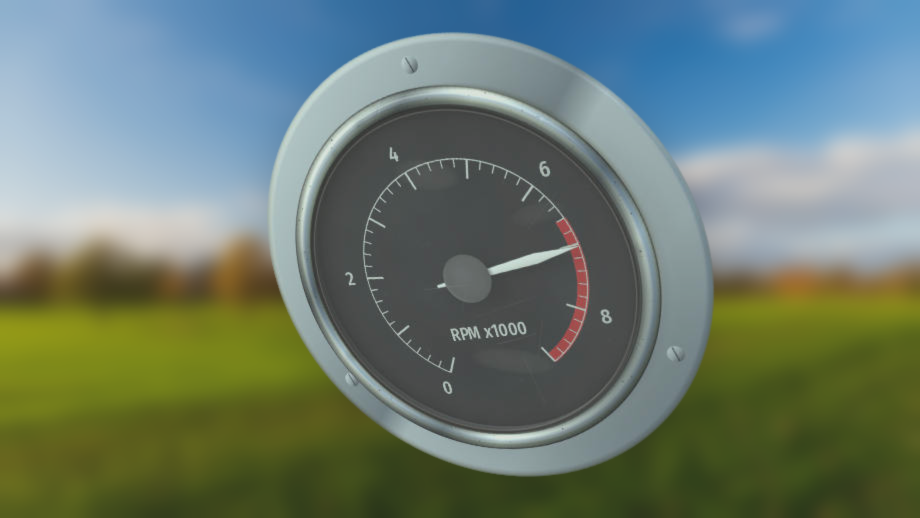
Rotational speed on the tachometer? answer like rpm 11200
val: rpm 7000
